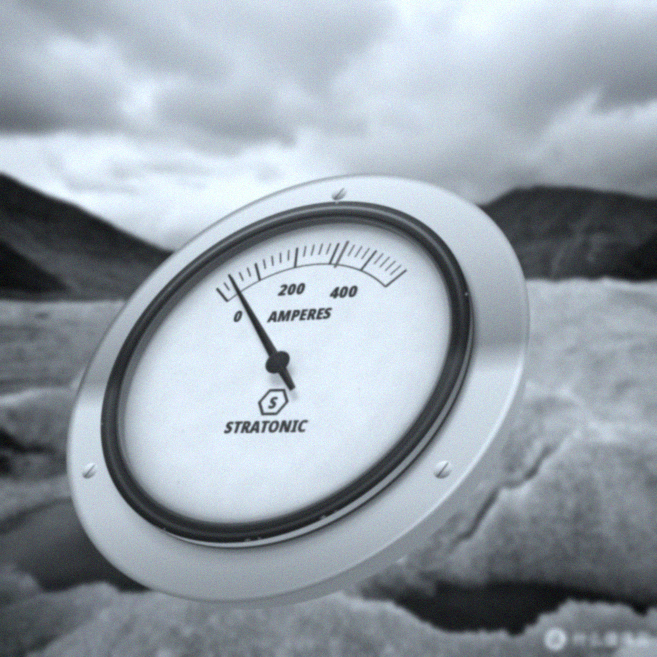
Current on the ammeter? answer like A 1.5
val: A 40
